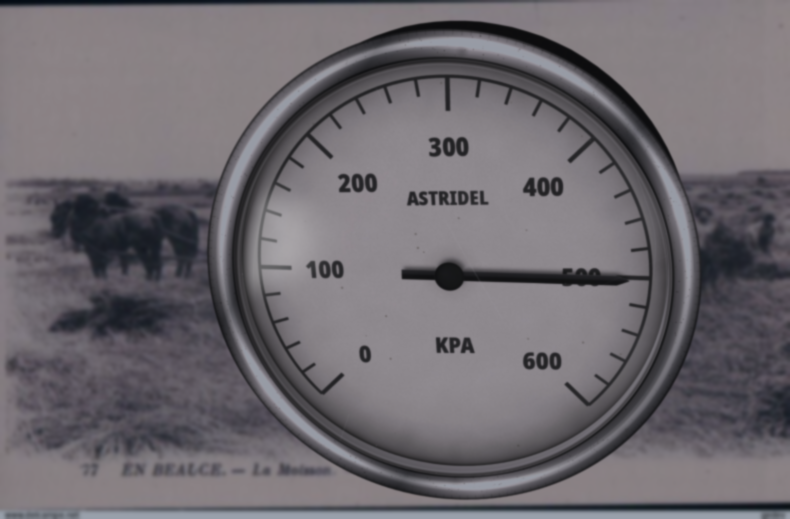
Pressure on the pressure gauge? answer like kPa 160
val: kPa 500
